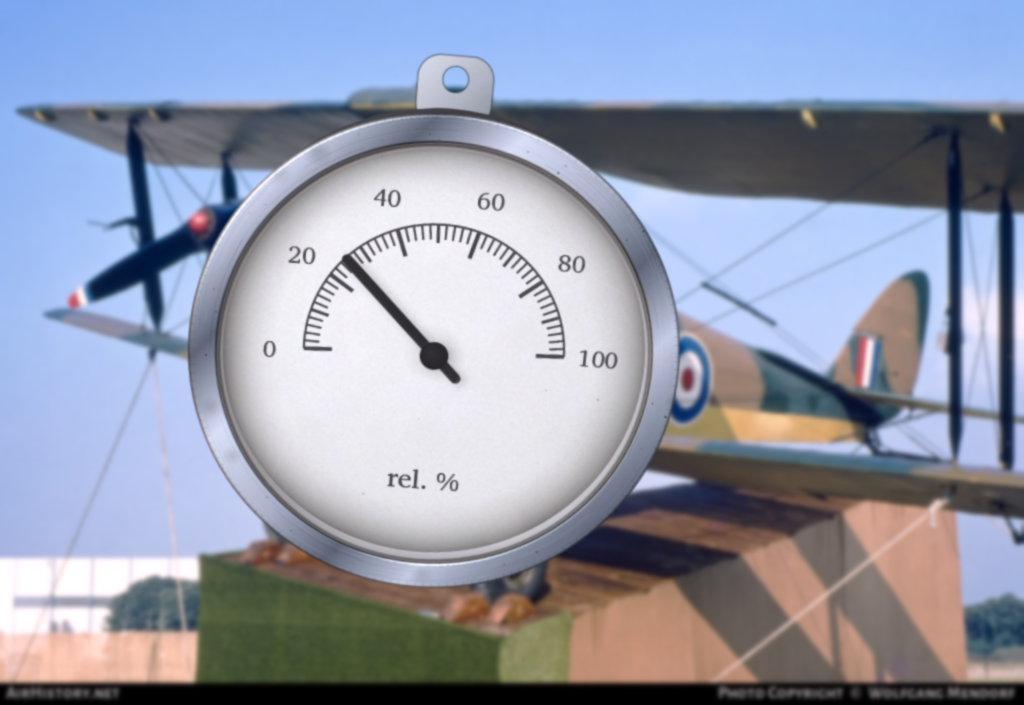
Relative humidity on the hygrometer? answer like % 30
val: % 26
